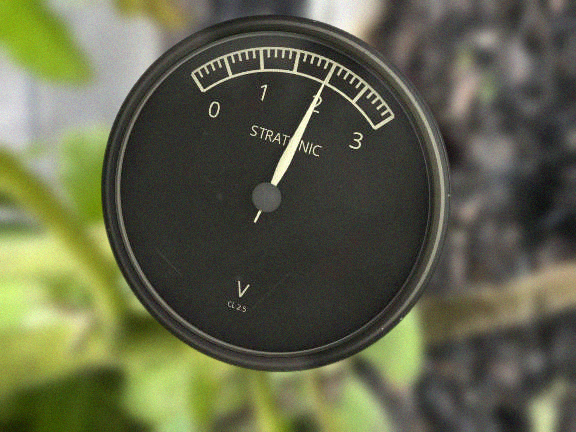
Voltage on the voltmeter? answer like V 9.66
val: V 2
